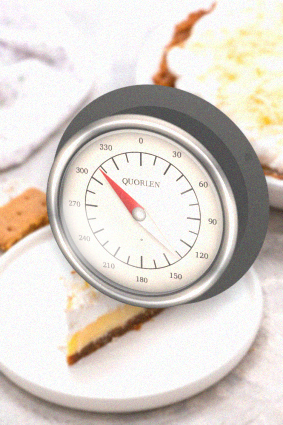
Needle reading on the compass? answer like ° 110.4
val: ° 315
